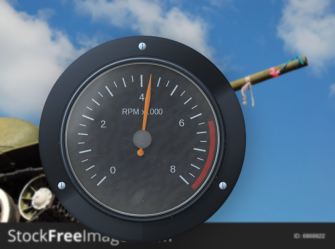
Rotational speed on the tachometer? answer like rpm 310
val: rpm 4250
